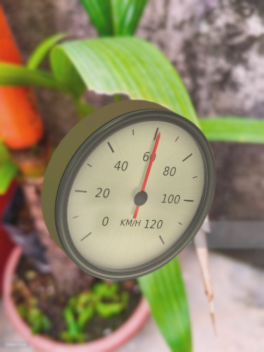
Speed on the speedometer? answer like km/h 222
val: km/h 60
